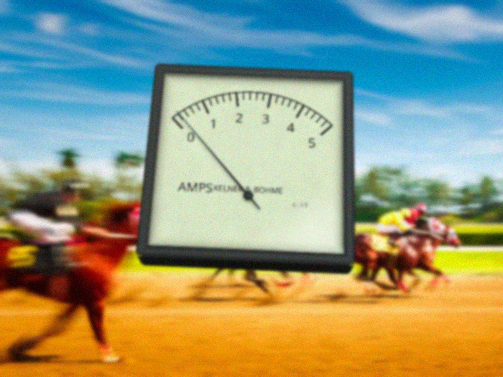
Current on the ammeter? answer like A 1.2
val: A 0.2
